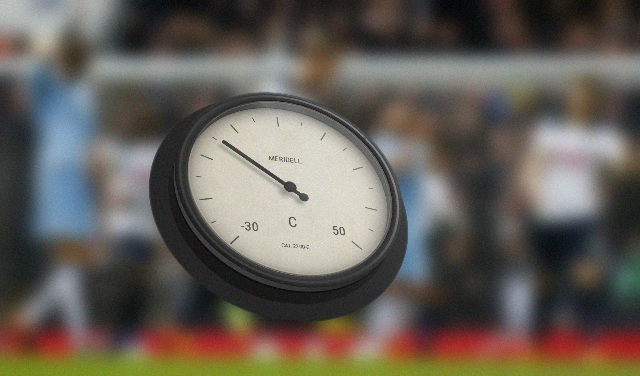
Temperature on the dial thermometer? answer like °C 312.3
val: °C -5
